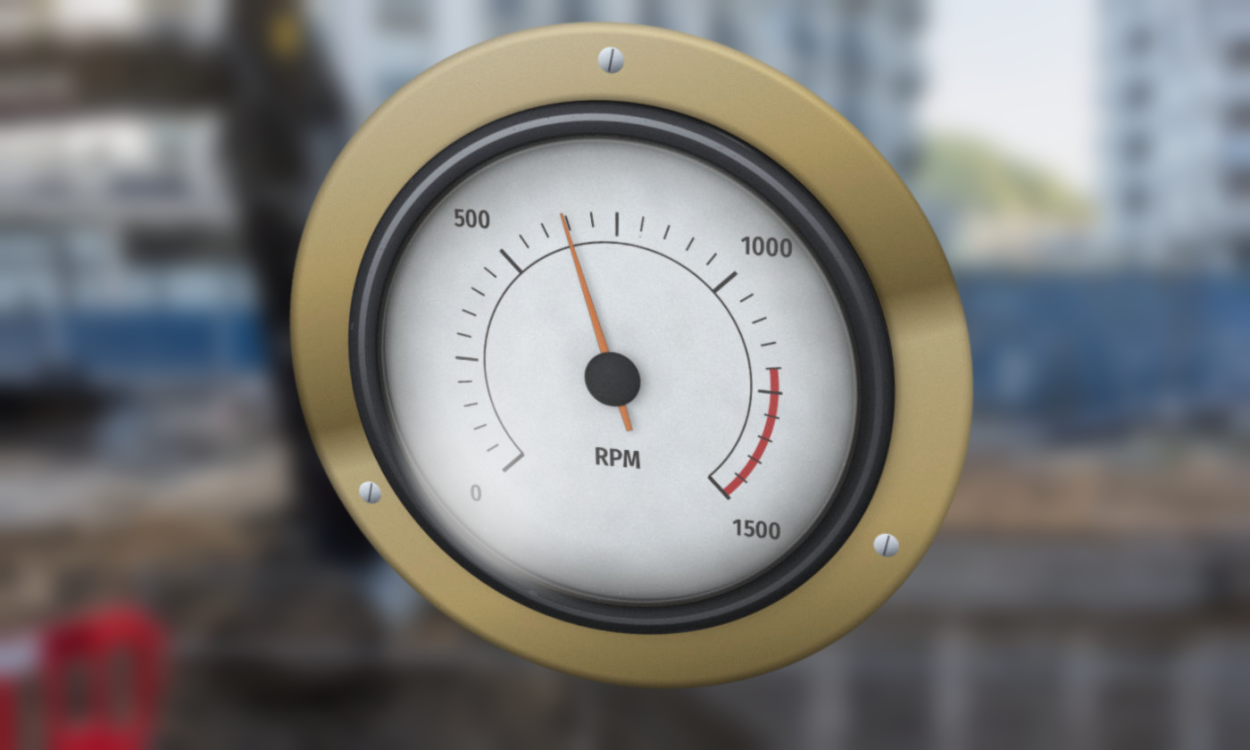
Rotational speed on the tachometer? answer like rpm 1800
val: rpm 650
